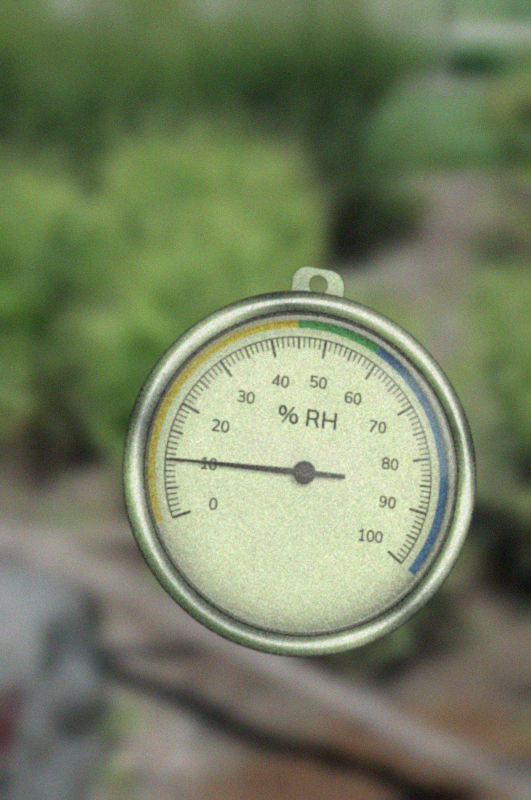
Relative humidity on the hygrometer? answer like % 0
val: % 10
